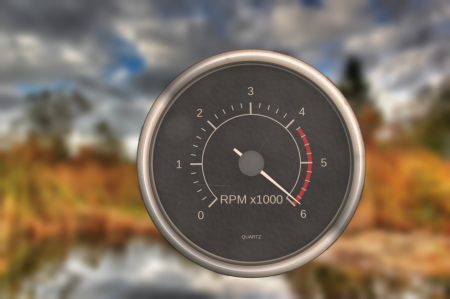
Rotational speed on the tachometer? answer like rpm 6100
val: rpm 5900
